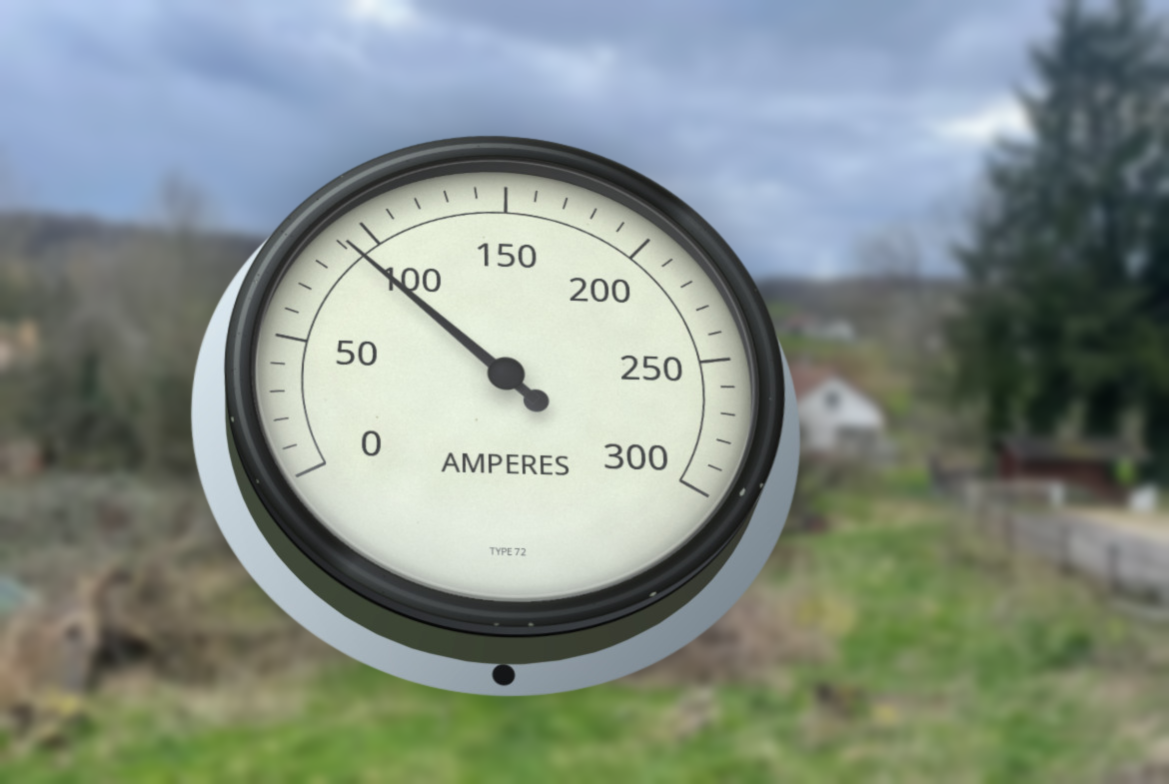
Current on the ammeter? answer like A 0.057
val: A 90
